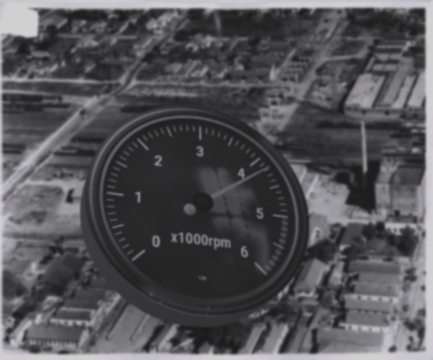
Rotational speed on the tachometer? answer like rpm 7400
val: rpm 4200
